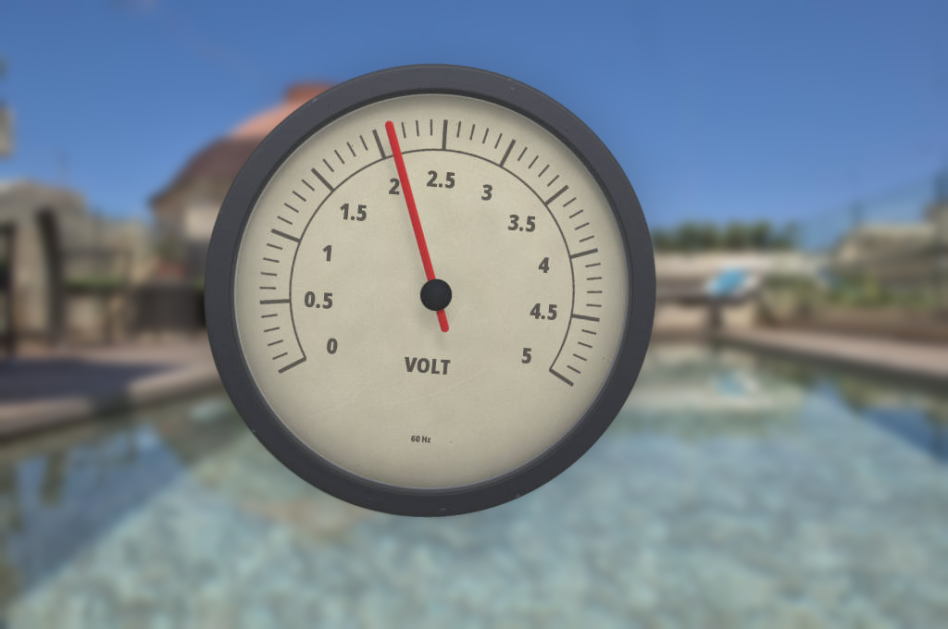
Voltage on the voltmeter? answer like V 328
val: V 2.1
